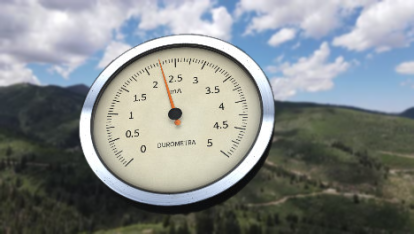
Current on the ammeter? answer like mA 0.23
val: mA 2.25
